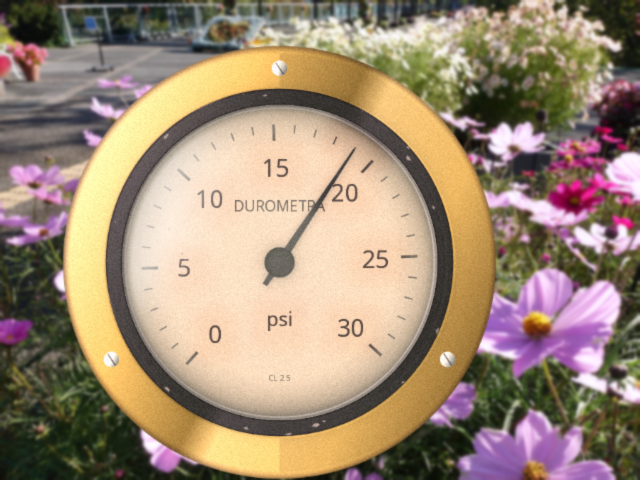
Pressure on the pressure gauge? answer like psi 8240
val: psi 19
